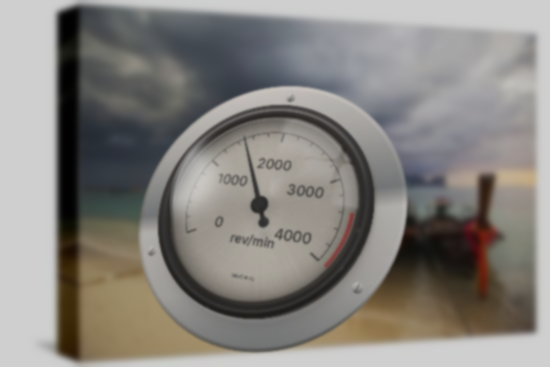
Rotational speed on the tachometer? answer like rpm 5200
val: rpm 1500
